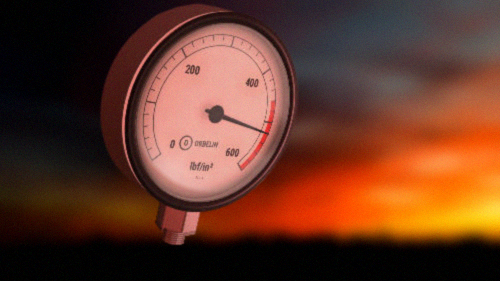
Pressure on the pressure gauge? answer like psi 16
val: psi 520
